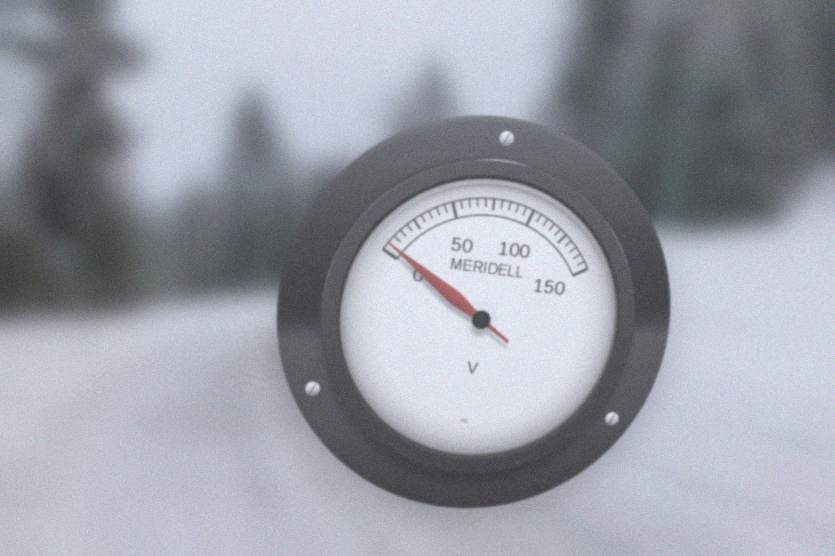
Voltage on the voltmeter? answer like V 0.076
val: V 5
